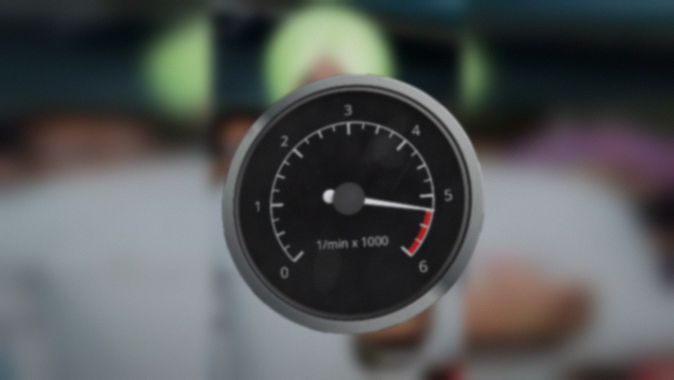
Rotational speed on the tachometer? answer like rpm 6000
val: rpm 5250
